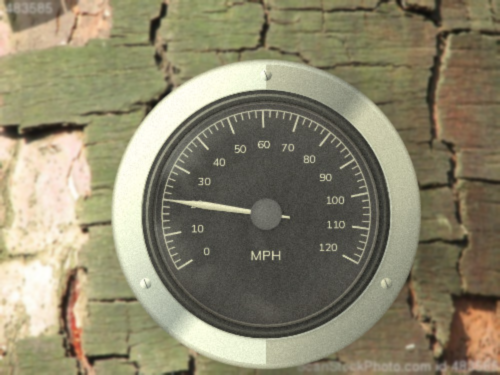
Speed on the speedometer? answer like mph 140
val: mph 20
